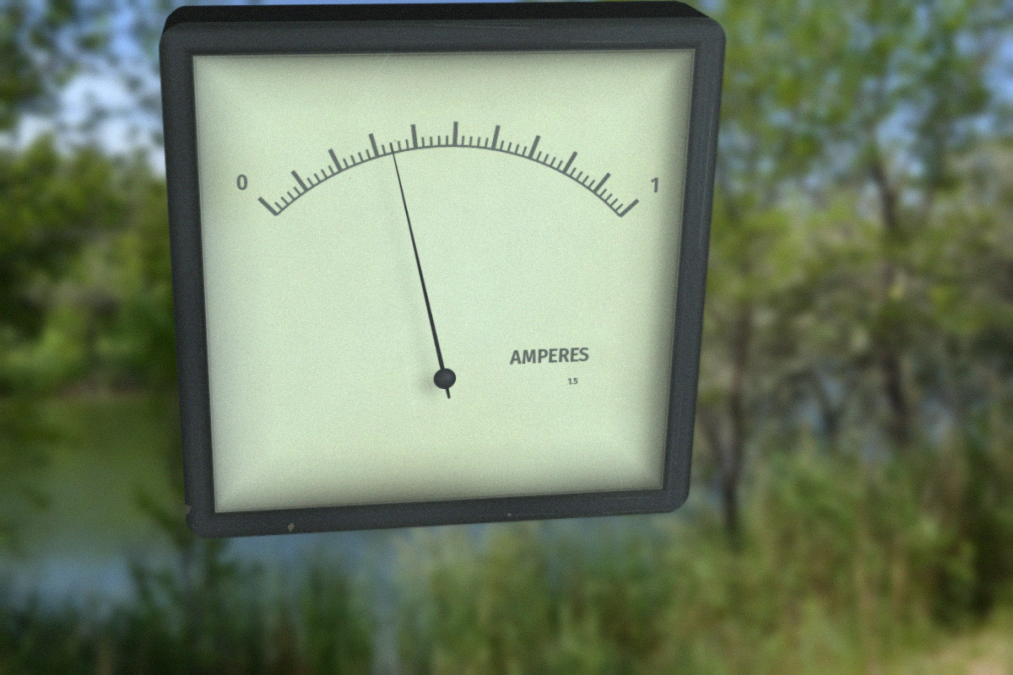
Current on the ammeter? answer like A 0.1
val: A 0.34
